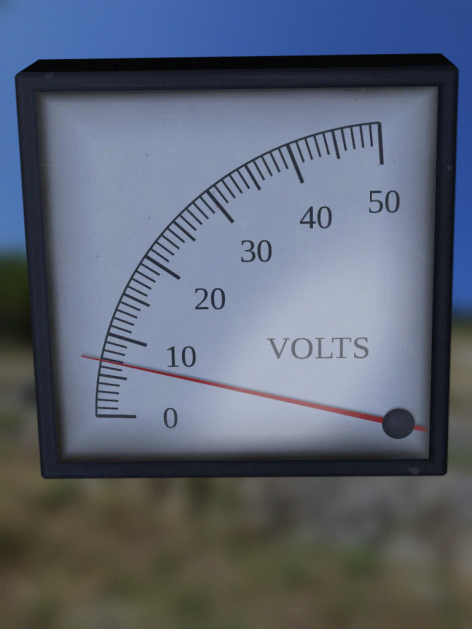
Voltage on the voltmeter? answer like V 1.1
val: V 7
